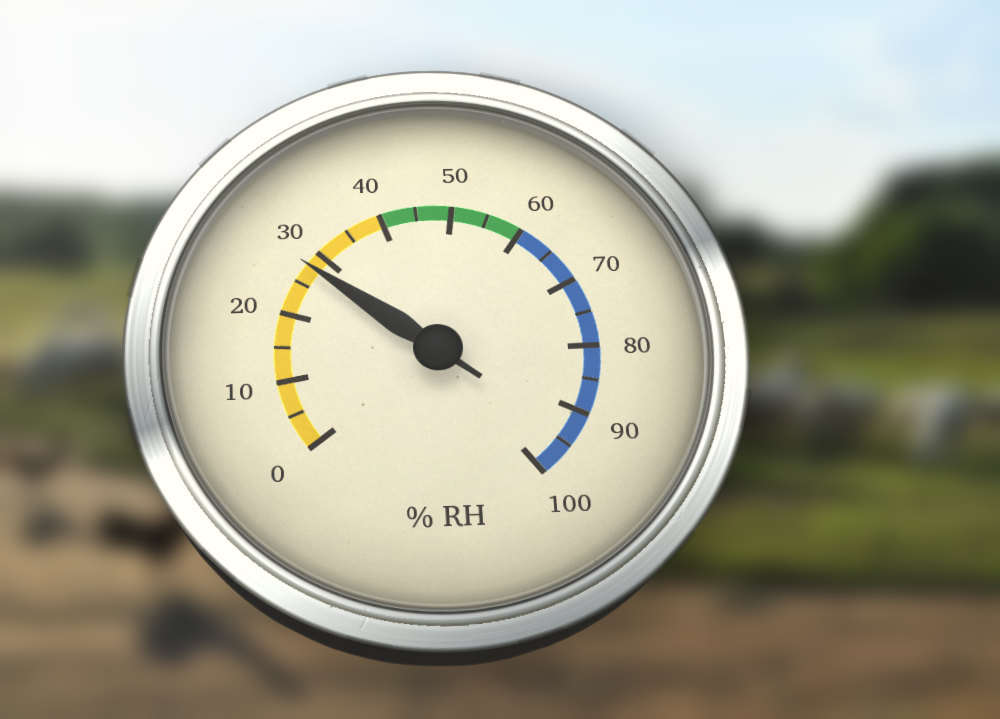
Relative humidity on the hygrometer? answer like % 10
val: % 27.5
